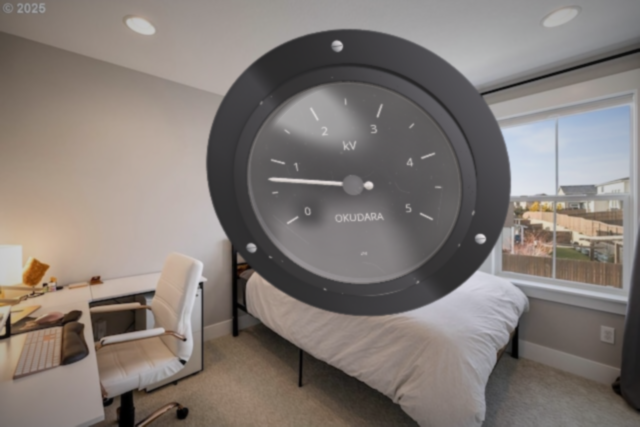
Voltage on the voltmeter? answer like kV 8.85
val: kV 0.75
